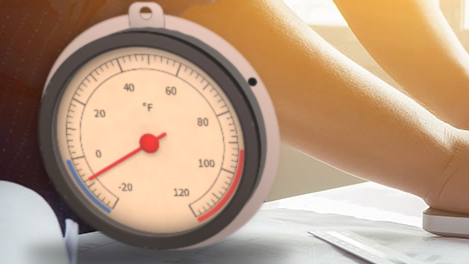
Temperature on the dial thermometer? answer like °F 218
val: °F -8
